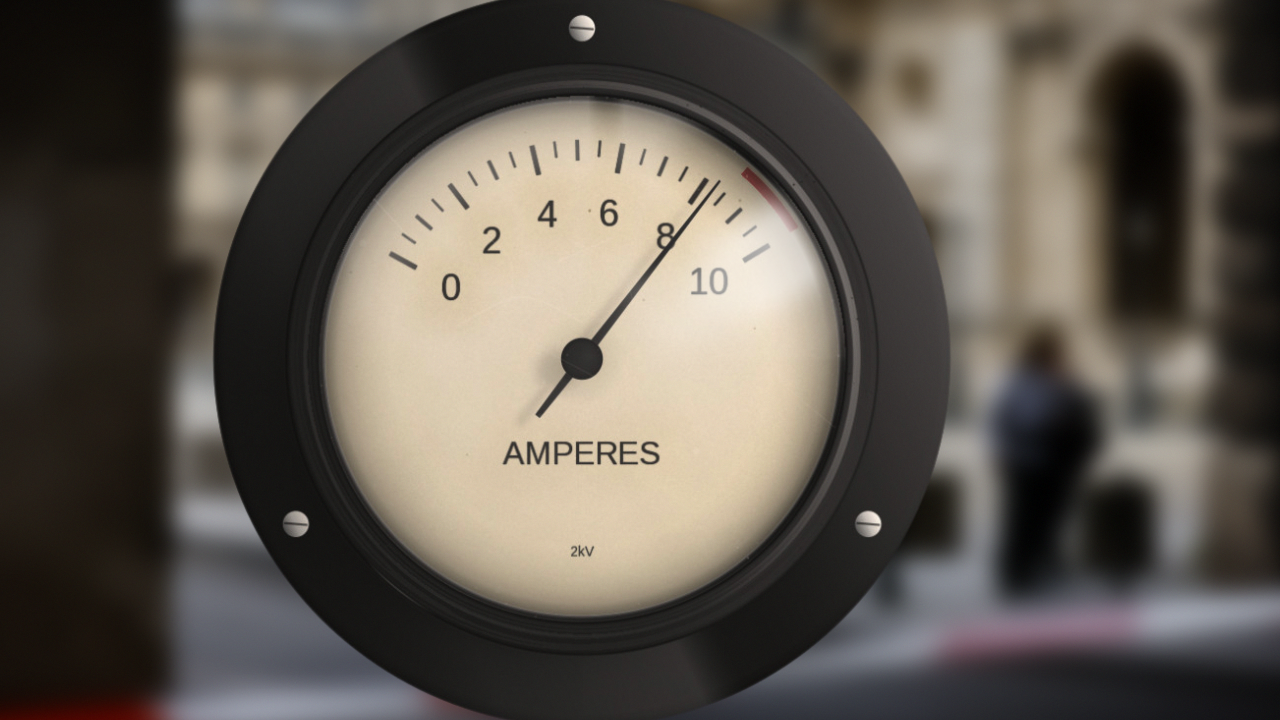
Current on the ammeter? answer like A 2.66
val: A 8.25
